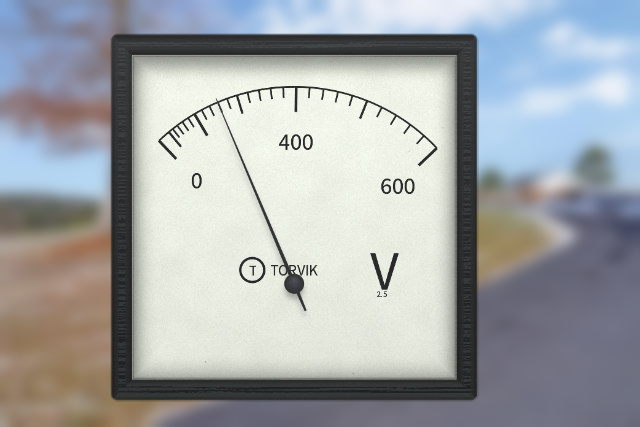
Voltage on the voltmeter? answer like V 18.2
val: V 260
